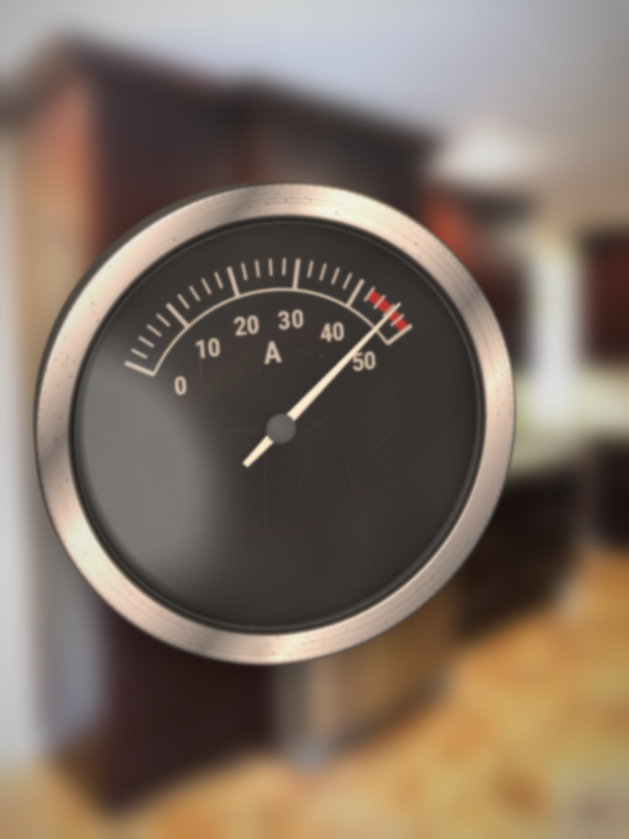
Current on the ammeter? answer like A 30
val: A 46
